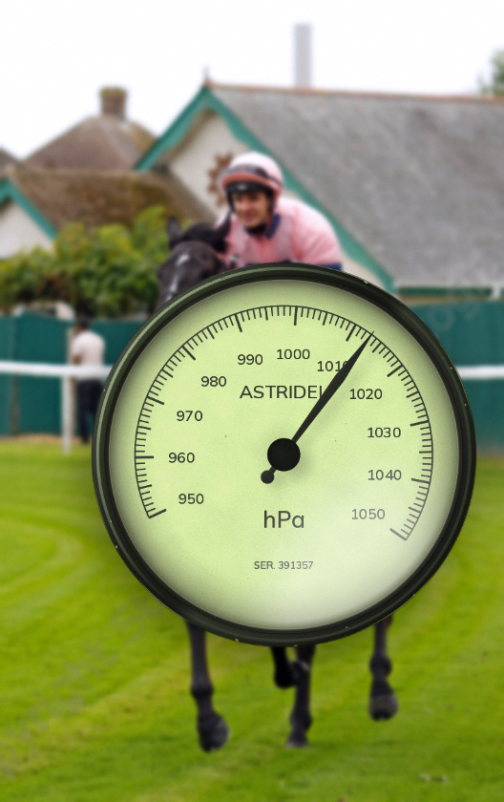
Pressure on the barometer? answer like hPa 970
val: hPa 1013
